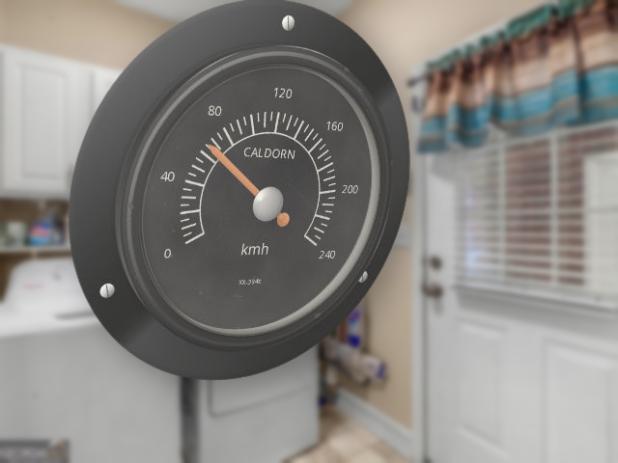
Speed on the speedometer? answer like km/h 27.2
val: km/h 65
